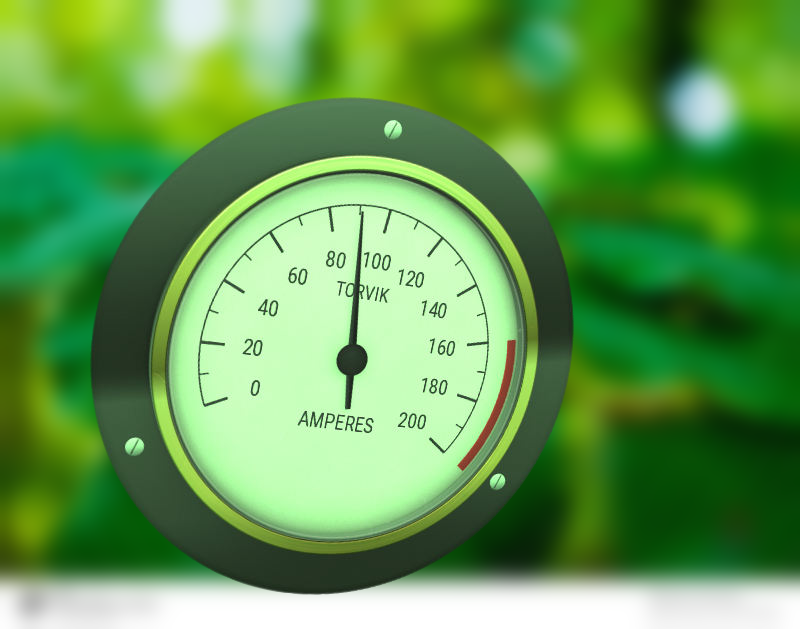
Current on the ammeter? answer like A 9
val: A 90
